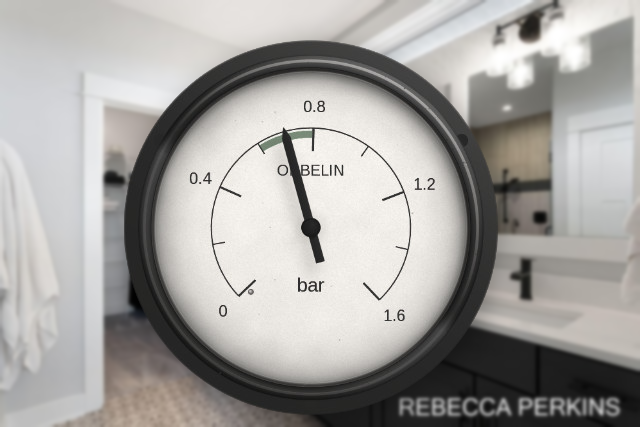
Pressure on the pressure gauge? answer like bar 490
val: bar 0.7
